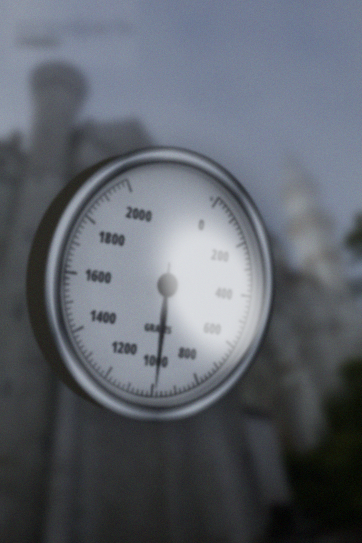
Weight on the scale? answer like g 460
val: g 1000
